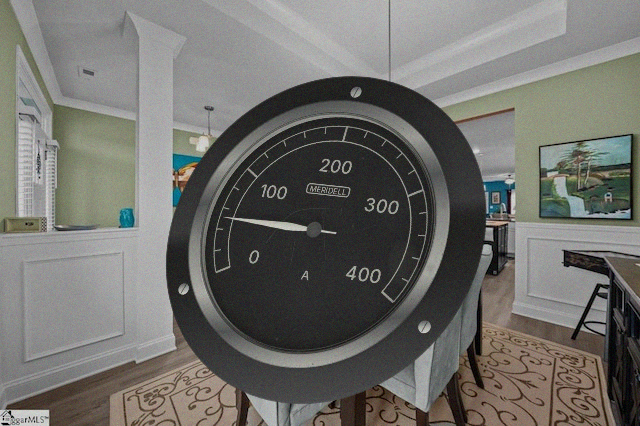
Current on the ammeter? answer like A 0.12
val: A 50
